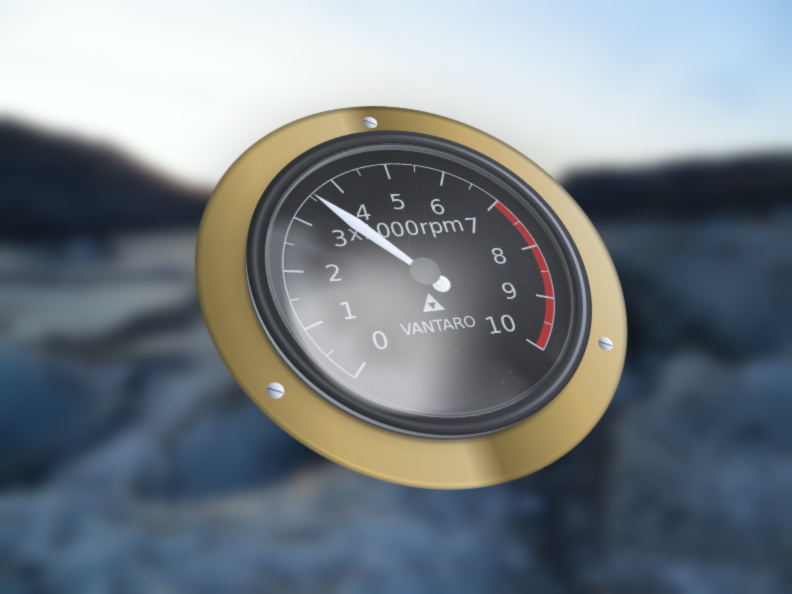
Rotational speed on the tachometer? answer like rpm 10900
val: rpm 3500
